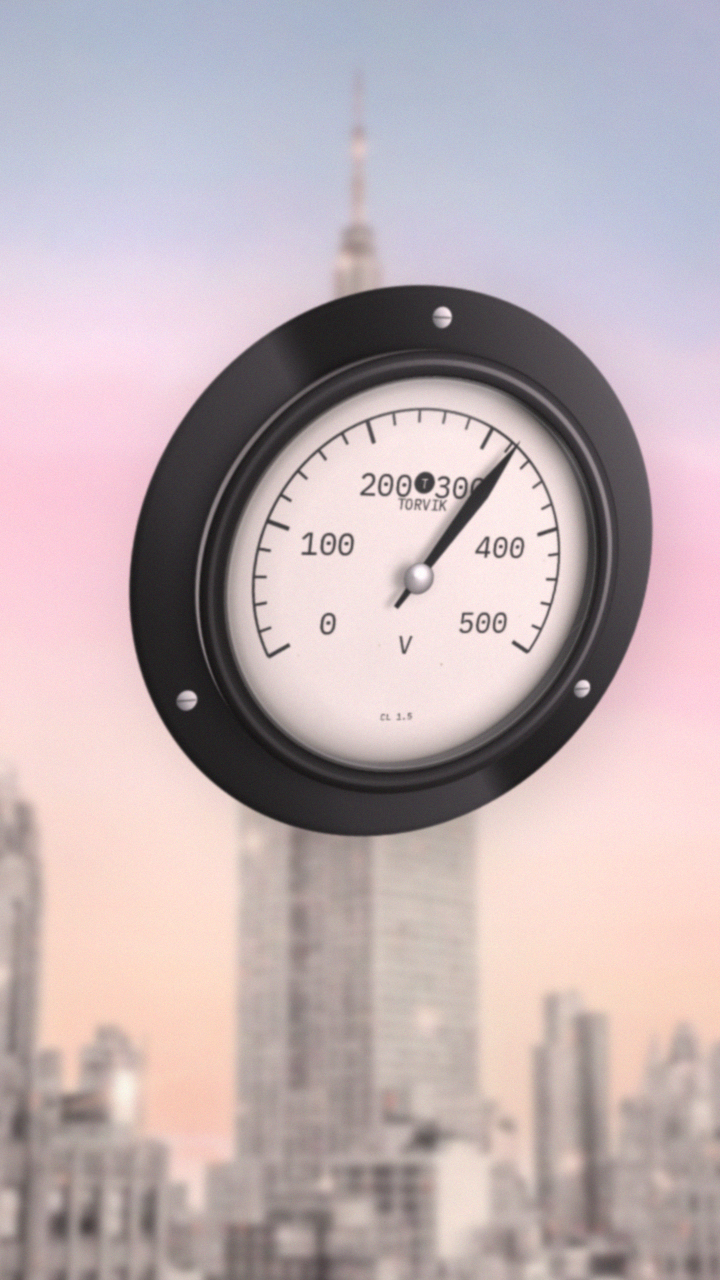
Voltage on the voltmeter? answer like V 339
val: V 320
